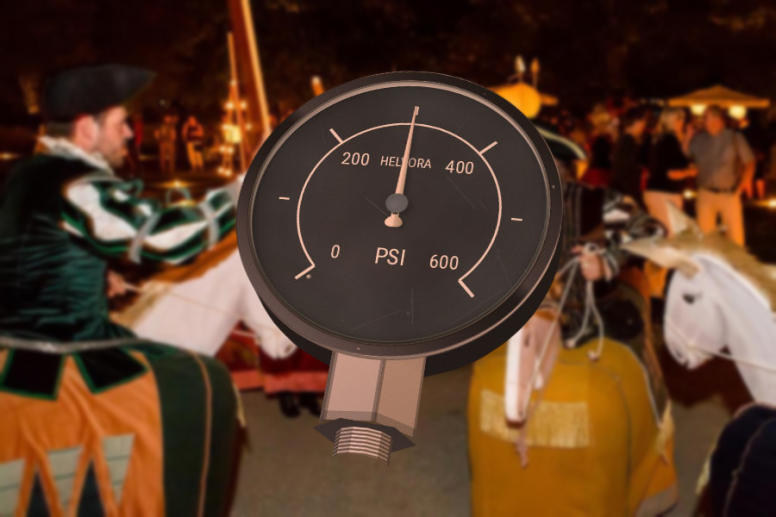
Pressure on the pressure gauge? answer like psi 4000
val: psi 300
